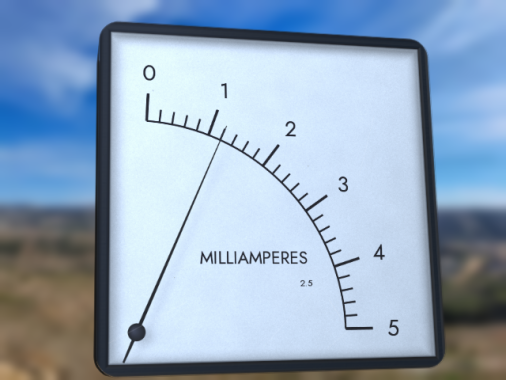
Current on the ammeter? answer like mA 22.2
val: mA 1.2
